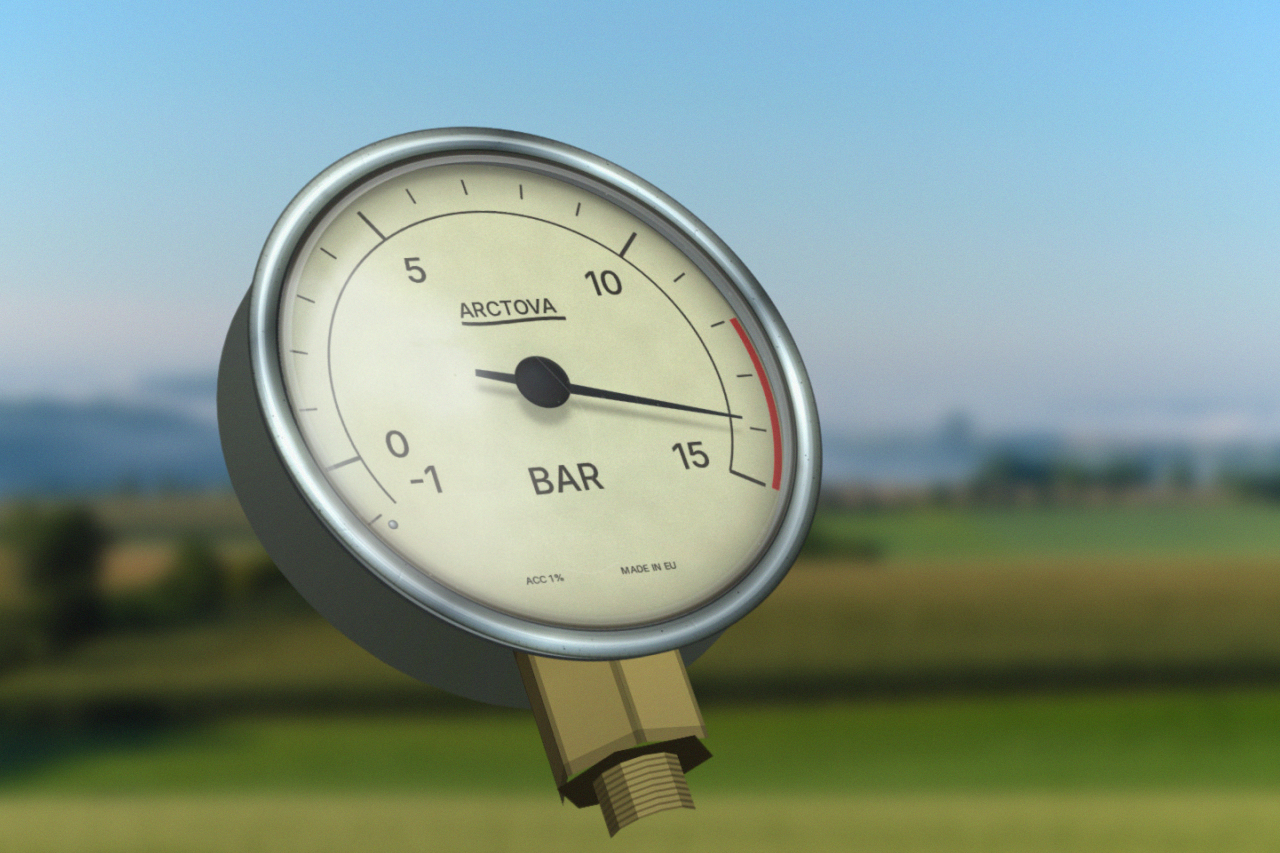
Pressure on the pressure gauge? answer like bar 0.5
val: bar 14
